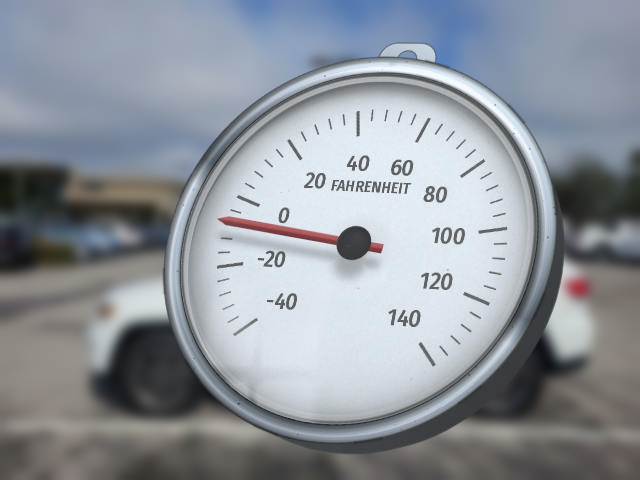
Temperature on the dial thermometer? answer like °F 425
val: °F -8
